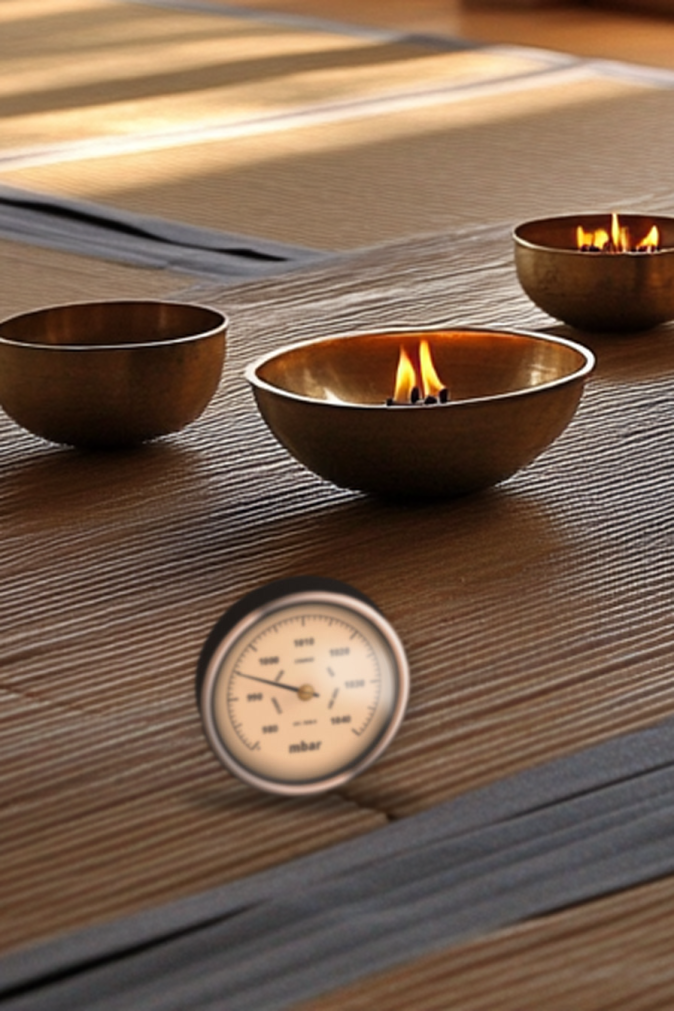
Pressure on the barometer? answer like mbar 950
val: mbar 995
